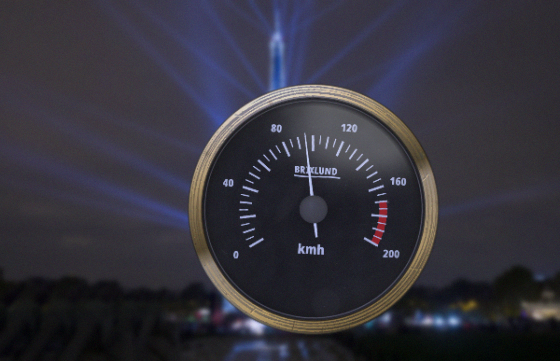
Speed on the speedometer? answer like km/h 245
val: km/h 95
